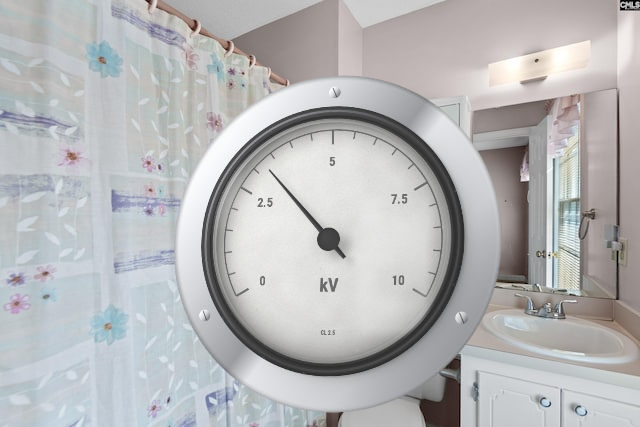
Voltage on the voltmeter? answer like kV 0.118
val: kV 3.25
